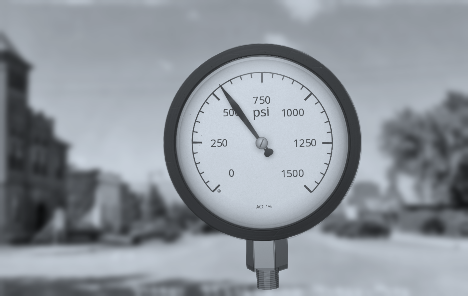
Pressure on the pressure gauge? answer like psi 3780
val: psi 550
